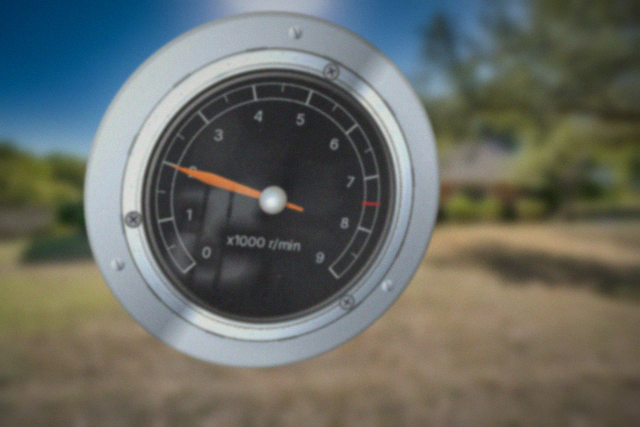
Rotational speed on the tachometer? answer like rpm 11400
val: rpm 2000
